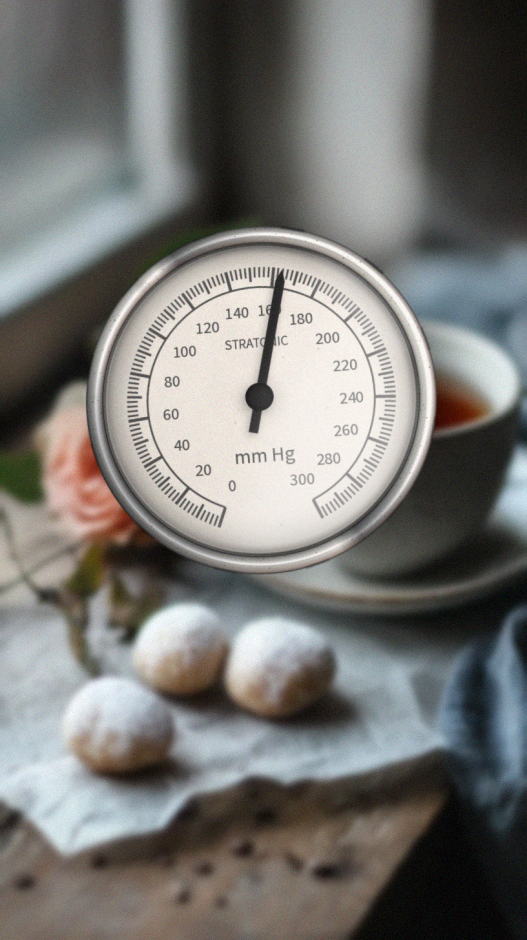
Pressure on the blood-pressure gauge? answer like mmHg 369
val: mmHg 164
